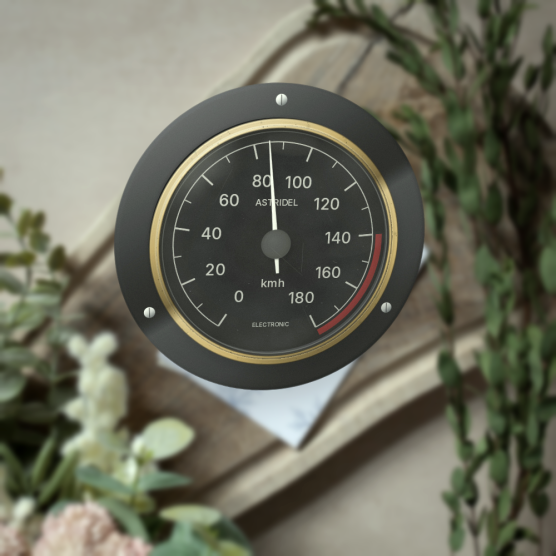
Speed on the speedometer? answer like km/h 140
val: km/h 85
